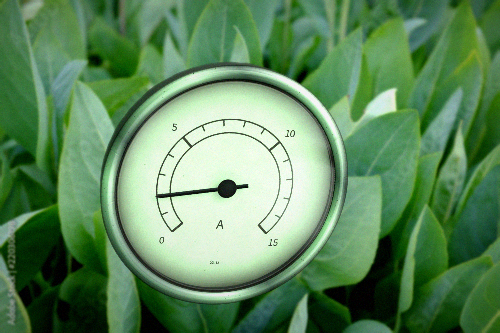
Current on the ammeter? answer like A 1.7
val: A 2
